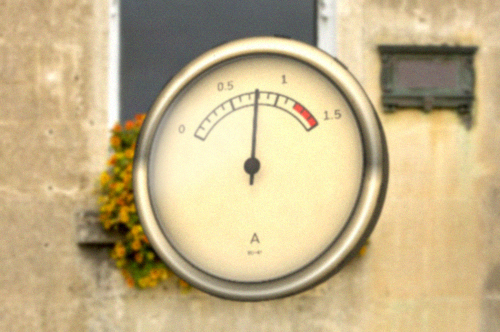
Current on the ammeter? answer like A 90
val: A 0.8
